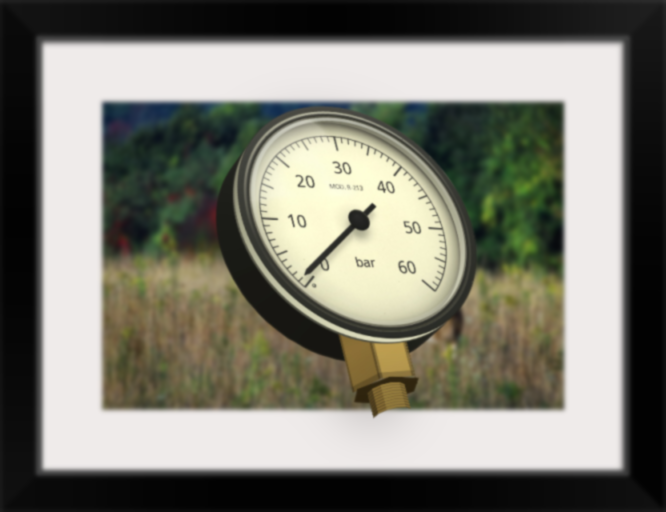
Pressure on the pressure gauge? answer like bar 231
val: bar 1
